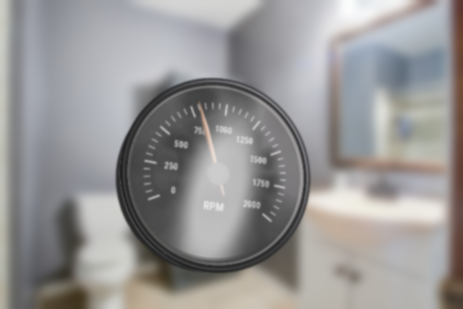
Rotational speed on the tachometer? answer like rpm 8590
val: rpm 800
